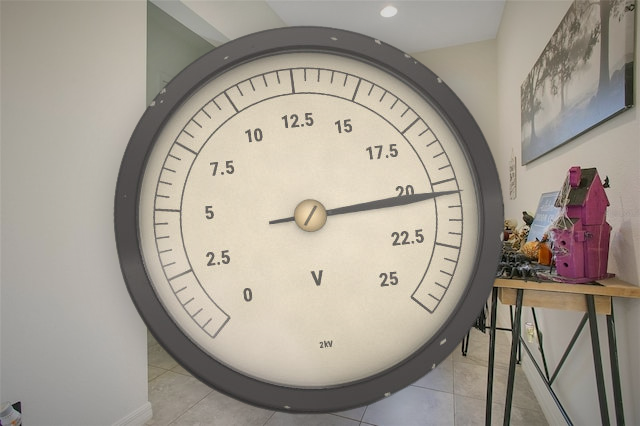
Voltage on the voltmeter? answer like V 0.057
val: V 20.5
